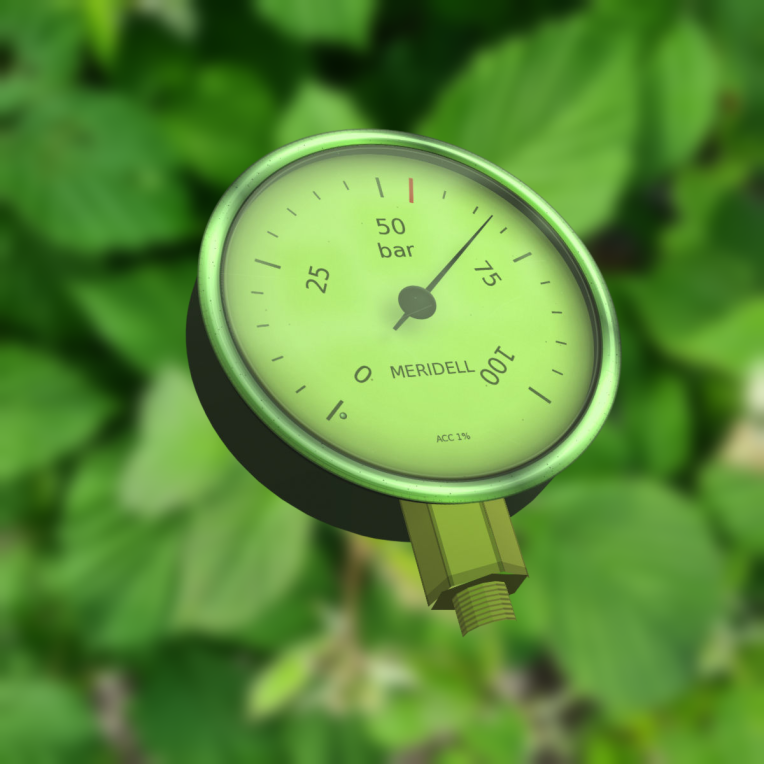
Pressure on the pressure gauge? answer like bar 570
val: bar 67.5
